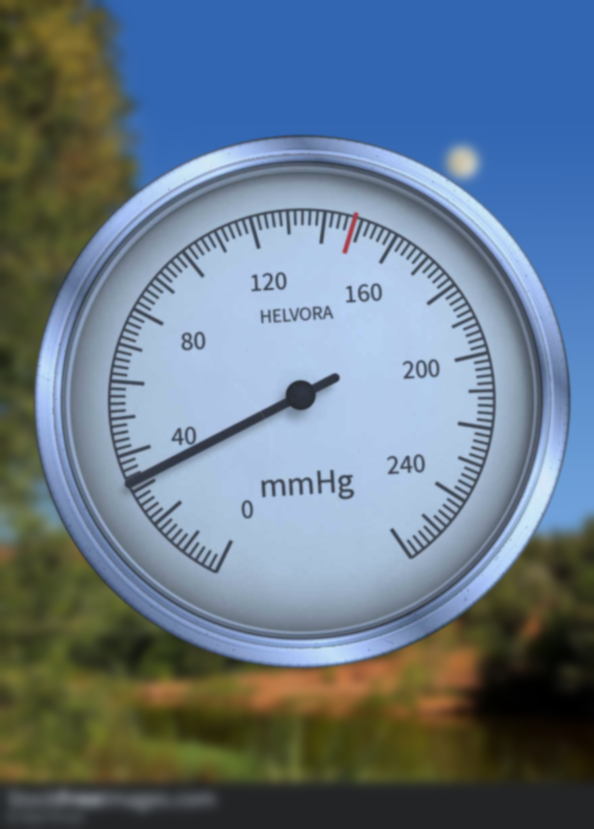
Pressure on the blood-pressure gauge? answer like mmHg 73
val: mmHg 32
